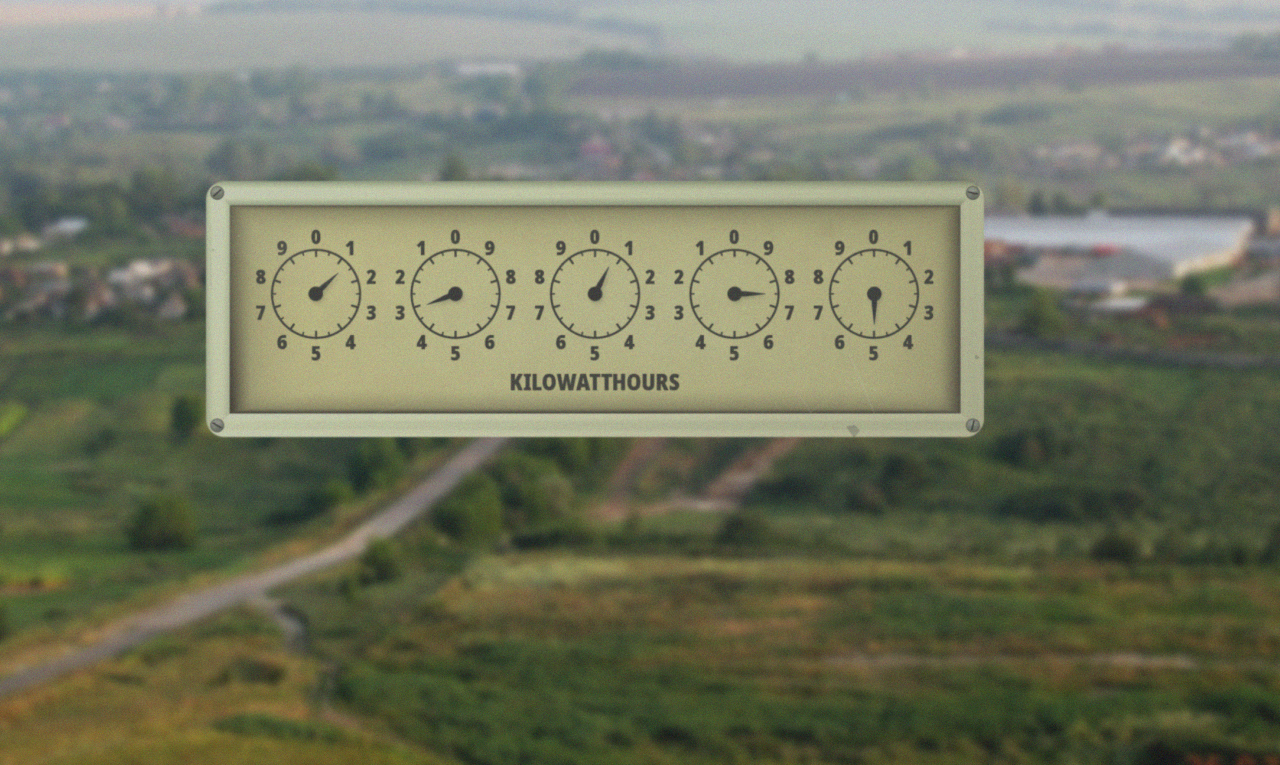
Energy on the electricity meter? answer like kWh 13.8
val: kWh 13075
